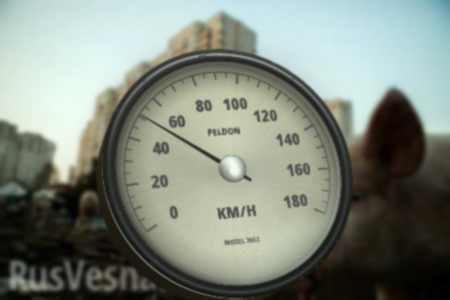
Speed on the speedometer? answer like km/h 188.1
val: km/h 50
